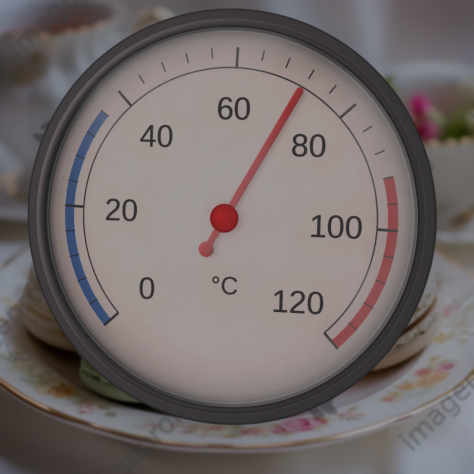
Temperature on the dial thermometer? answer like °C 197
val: °C 72
